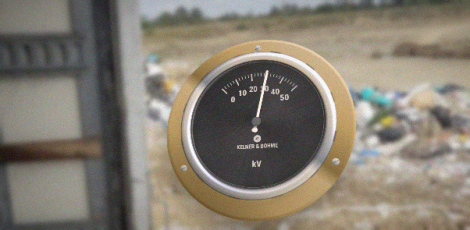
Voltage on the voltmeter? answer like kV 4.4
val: kV 30
